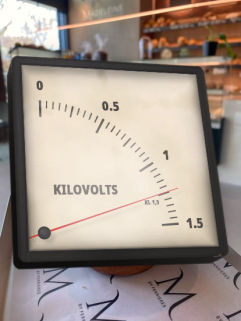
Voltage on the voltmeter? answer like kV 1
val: kV 1.25
